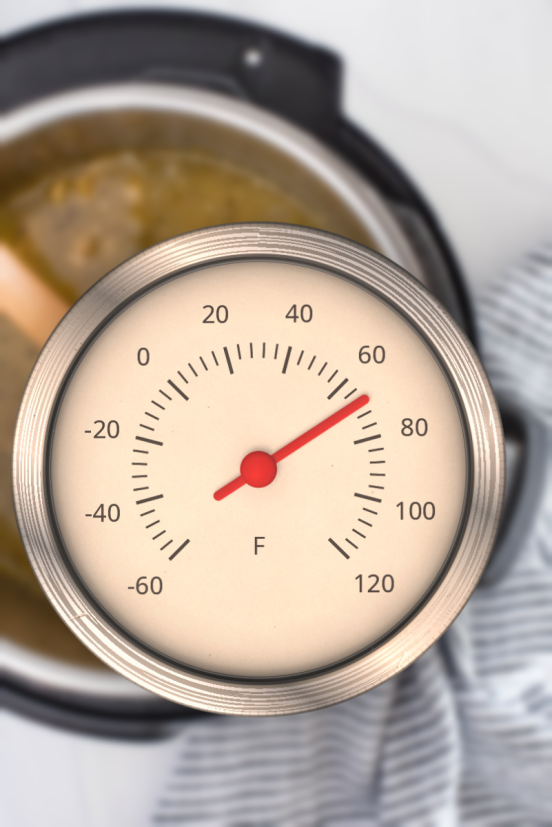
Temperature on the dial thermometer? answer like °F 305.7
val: °F 68
